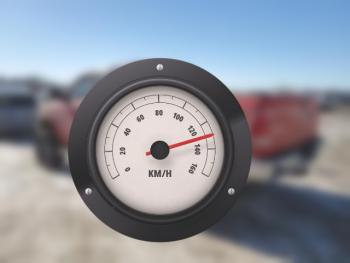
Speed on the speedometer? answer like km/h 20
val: km/h 130
